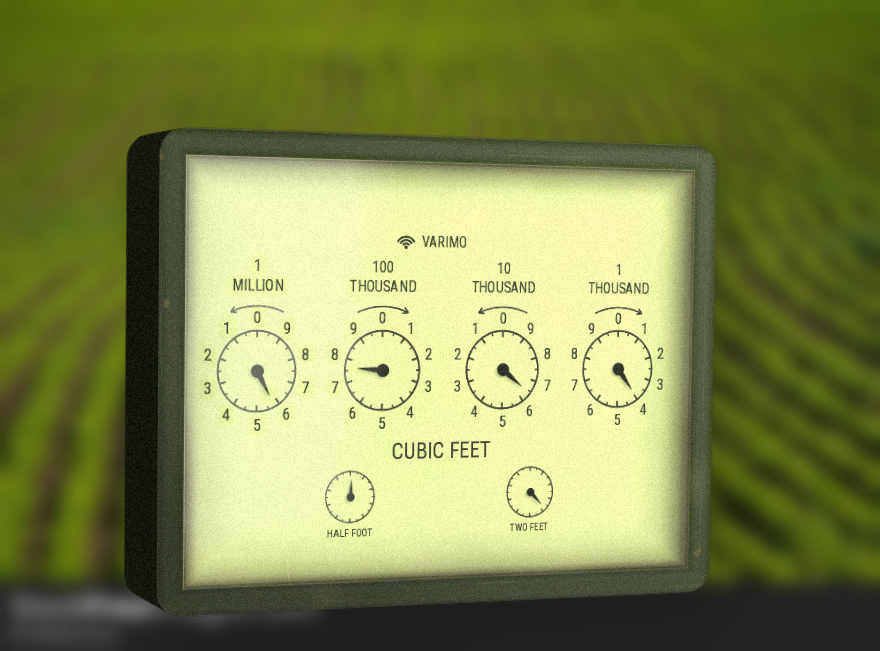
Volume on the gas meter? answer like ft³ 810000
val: ft³ 576400
